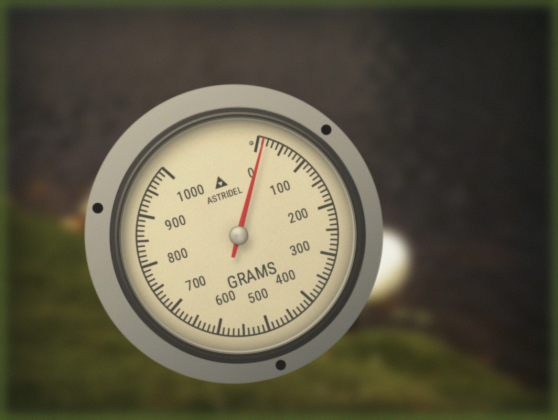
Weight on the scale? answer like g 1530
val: g 10
